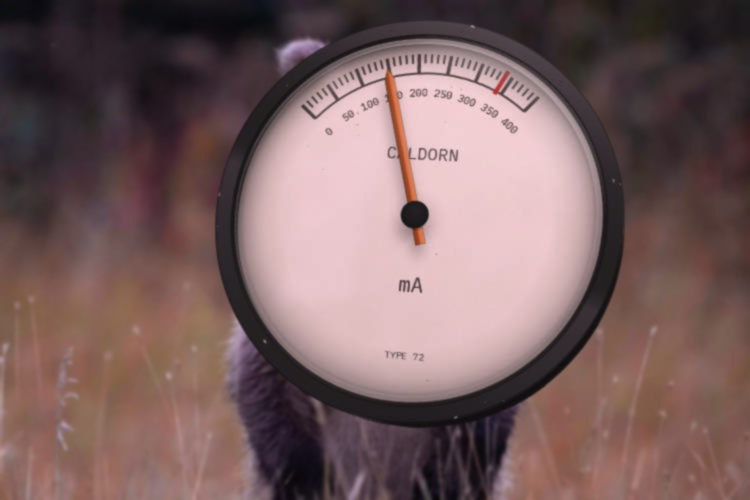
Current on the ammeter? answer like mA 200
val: mA 150
